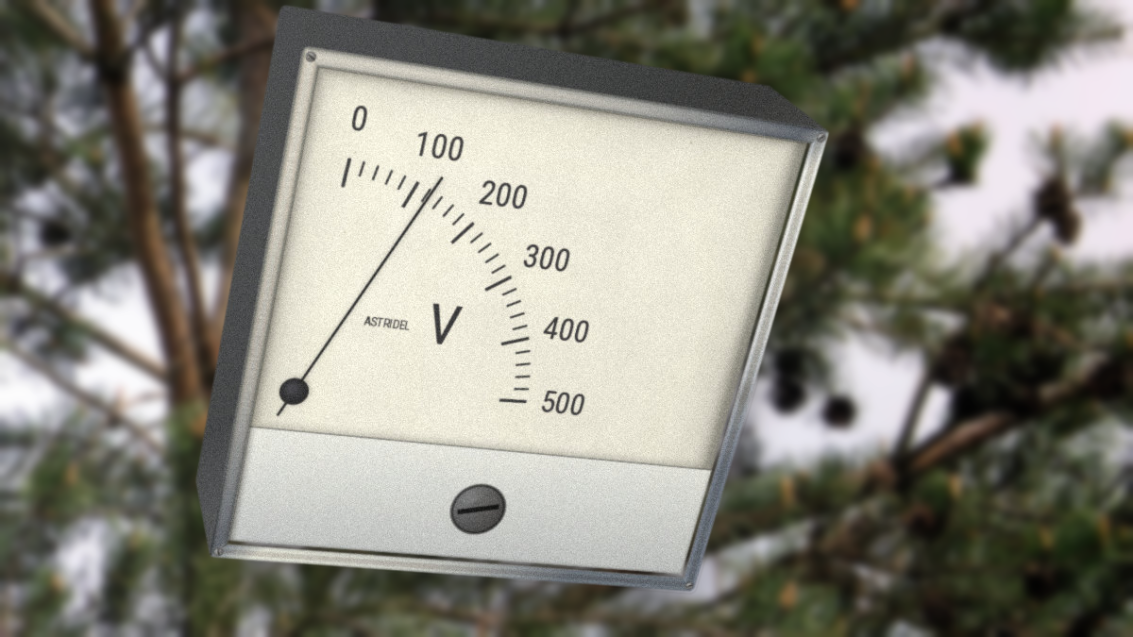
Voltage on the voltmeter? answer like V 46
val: V 120
